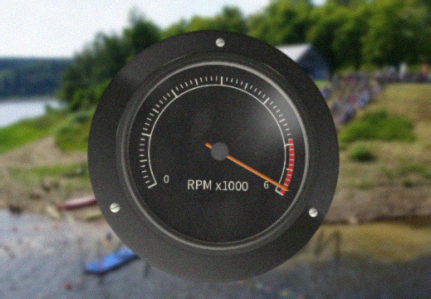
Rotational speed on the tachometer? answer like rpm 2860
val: rpm 5900
